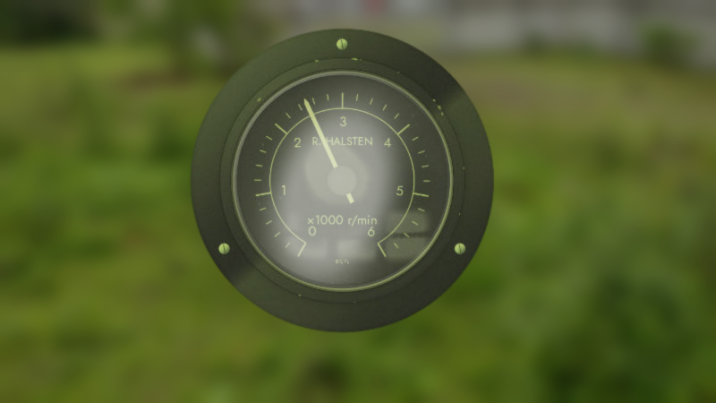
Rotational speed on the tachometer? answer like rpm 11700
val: rpm 2500
